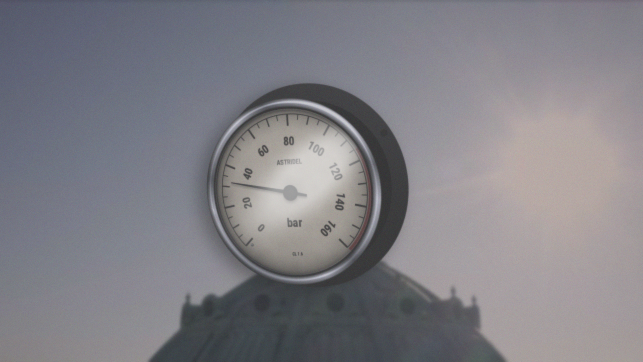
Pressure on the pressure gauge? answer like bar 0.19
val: bar 32.5
